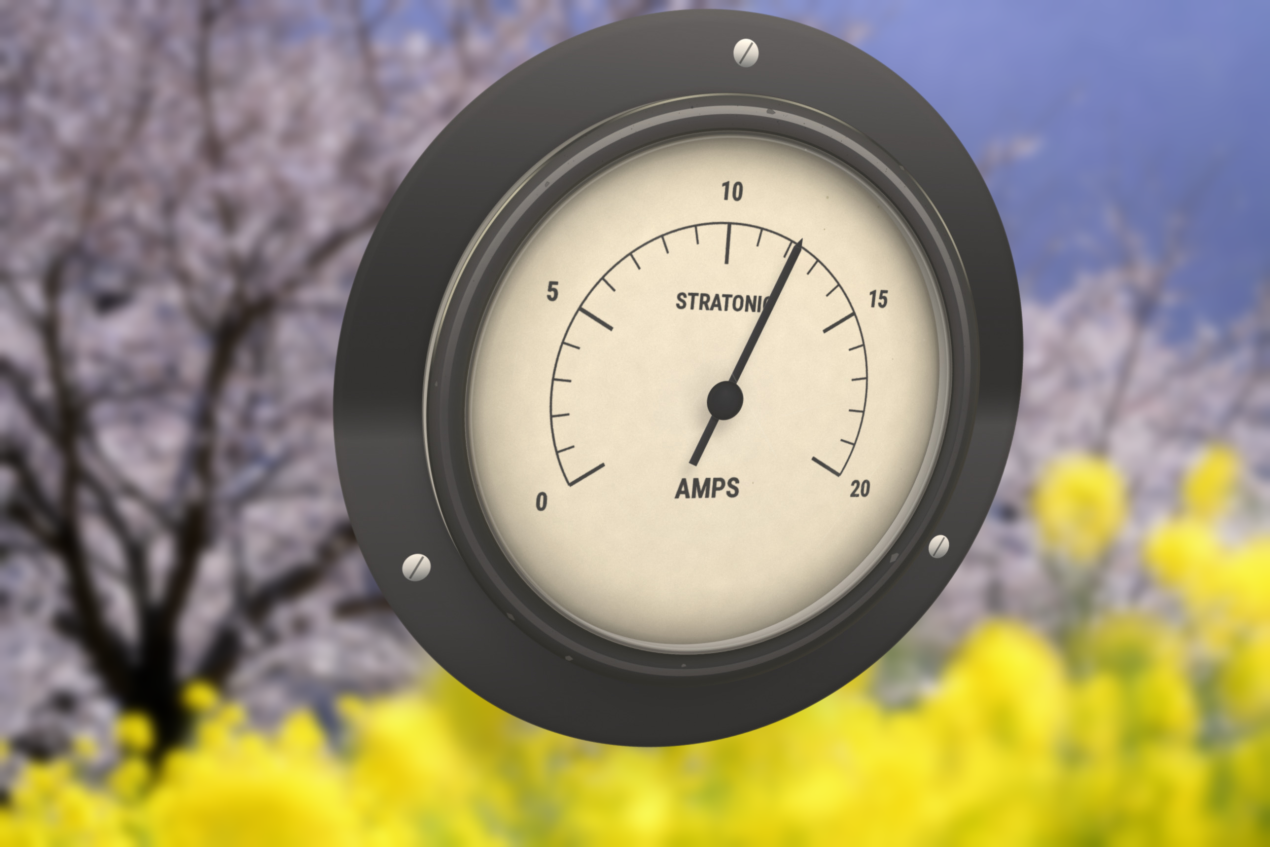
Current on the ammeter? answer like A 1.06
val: A 12
